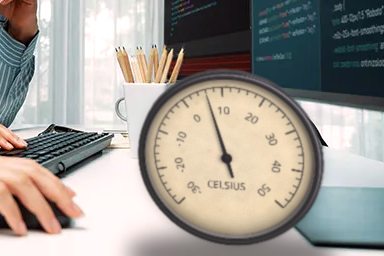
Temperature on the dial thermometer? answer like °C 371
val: °C 6
